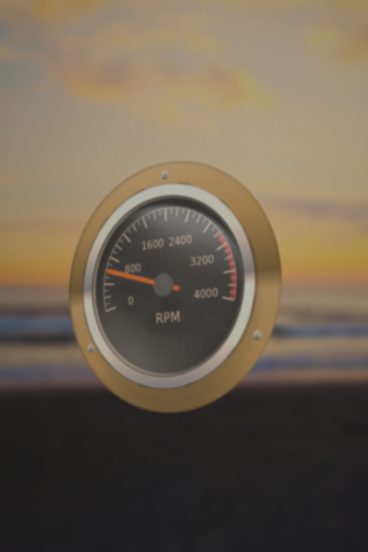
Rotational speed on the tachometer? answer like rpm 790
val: rpm 600
